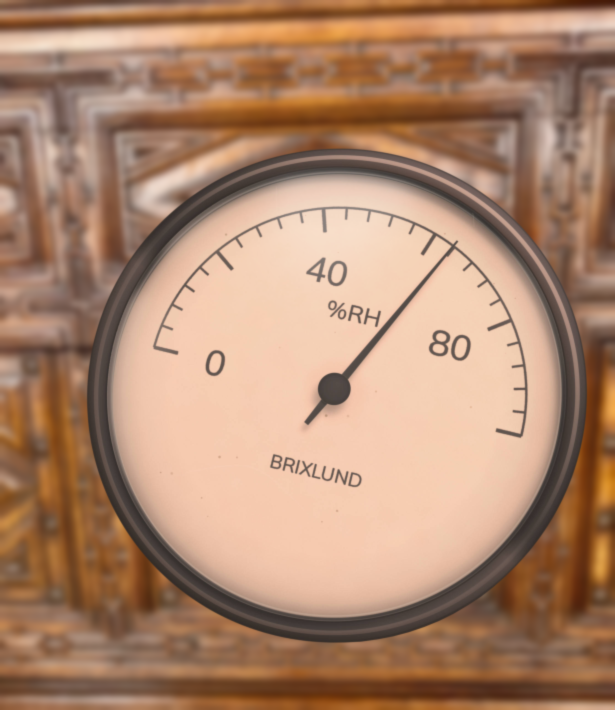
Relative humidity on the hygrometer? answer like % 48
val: % 64
